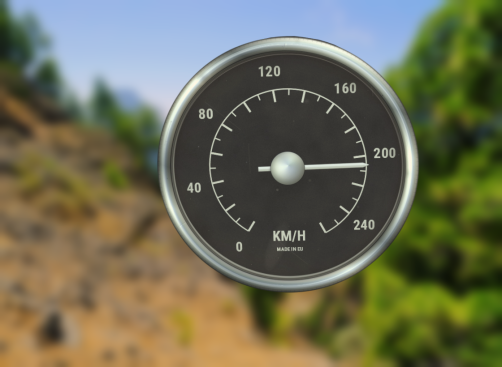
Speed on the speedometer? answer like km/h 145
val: km/h 205
